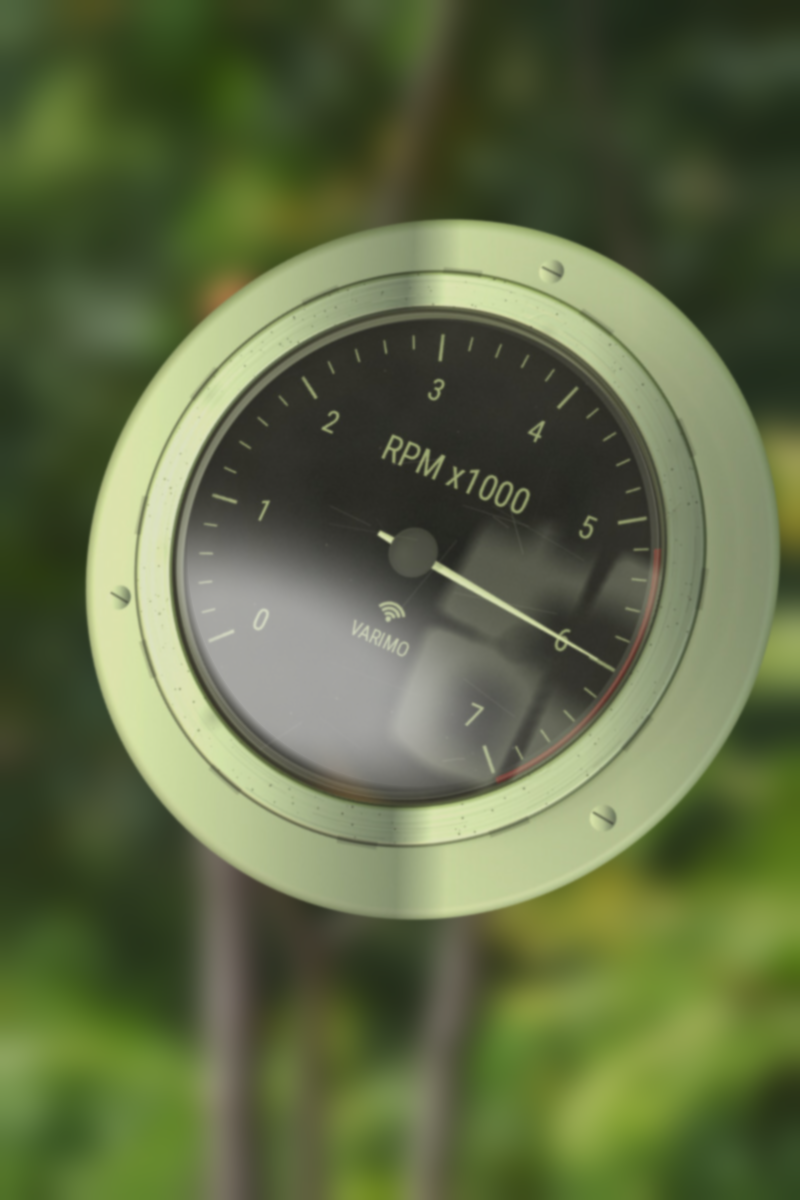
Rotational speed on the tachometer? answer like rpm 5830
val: rpm 6000
